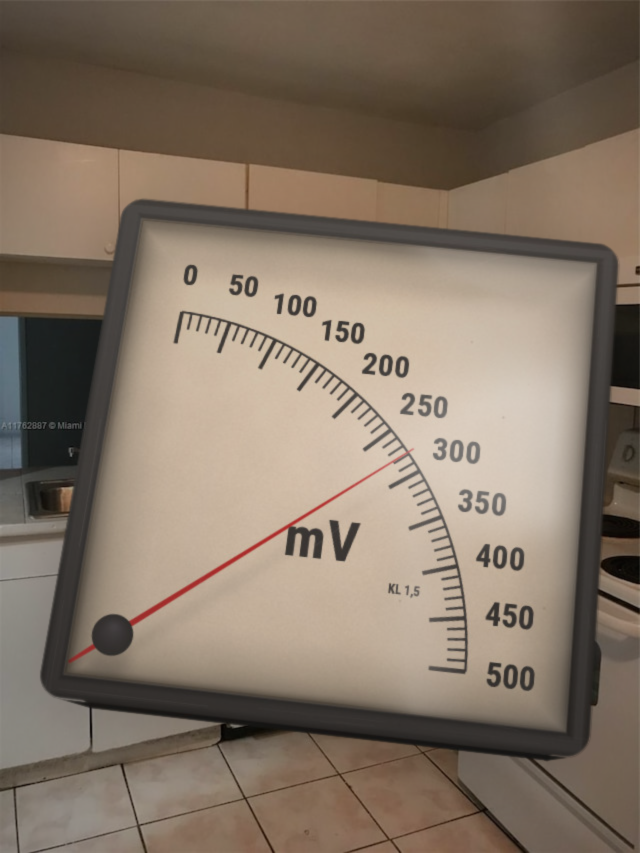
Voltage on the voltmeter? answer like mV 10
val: mV 280
